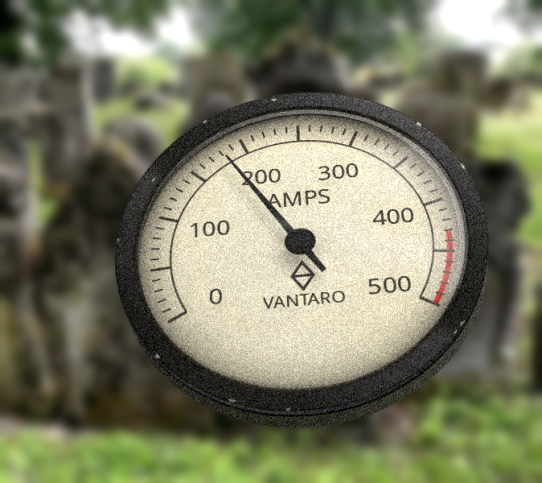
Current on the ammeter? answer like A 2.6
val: A 180
